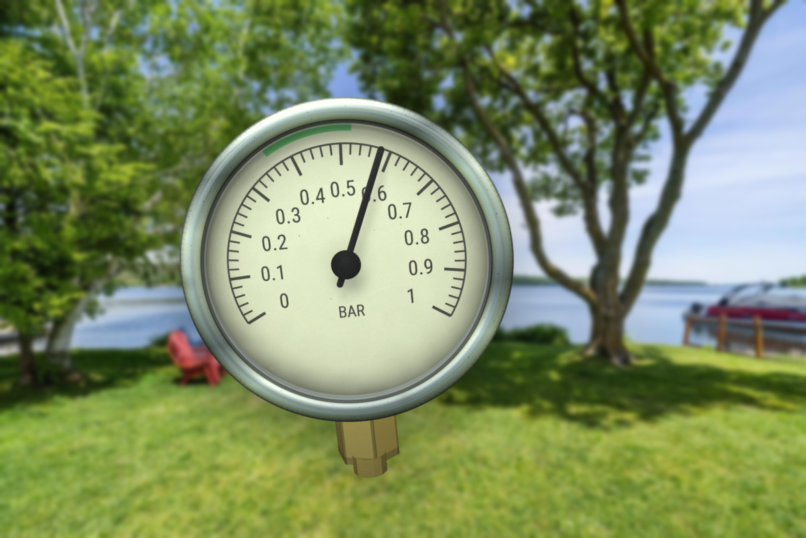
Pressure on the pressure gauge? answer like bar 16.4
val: bar 0.58
